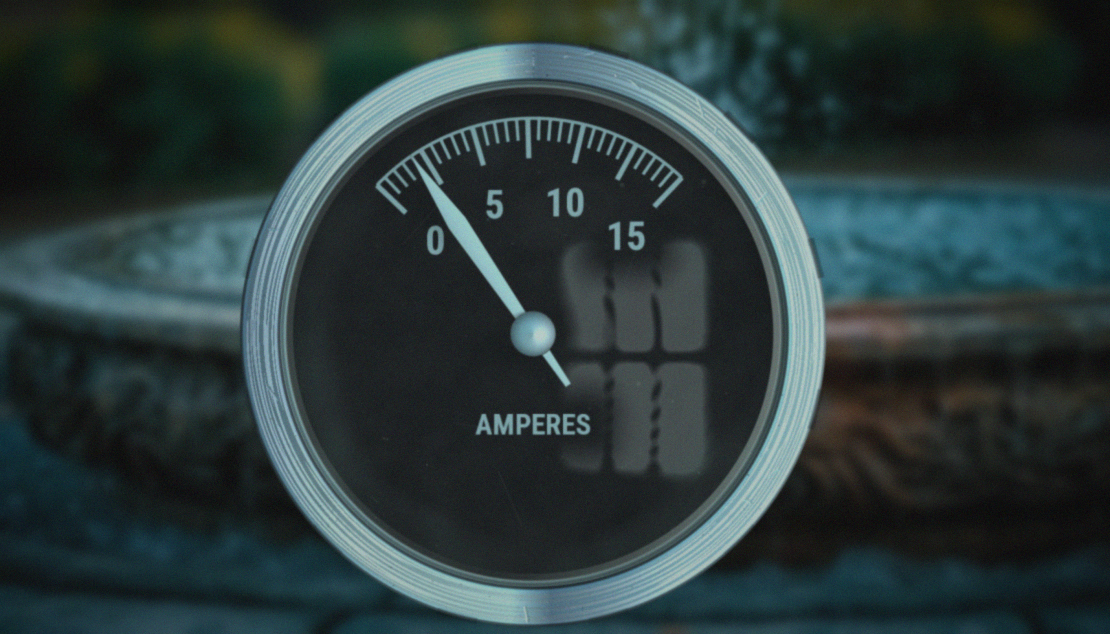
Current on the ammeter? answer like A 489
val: A 2
